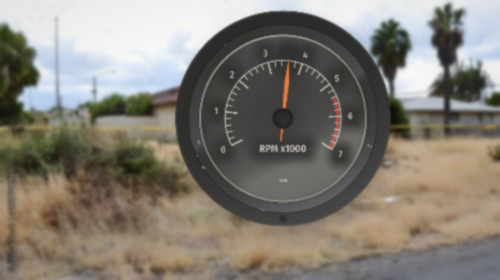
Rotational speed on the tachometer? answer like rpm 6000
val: rpm 3600
